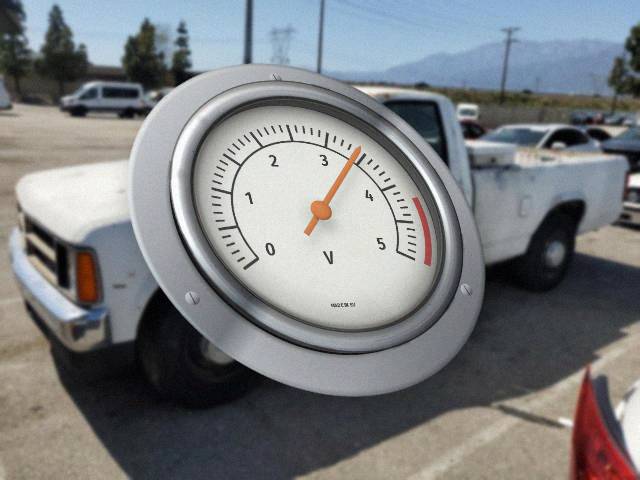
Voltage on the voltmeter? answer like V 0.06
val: V 3.4
